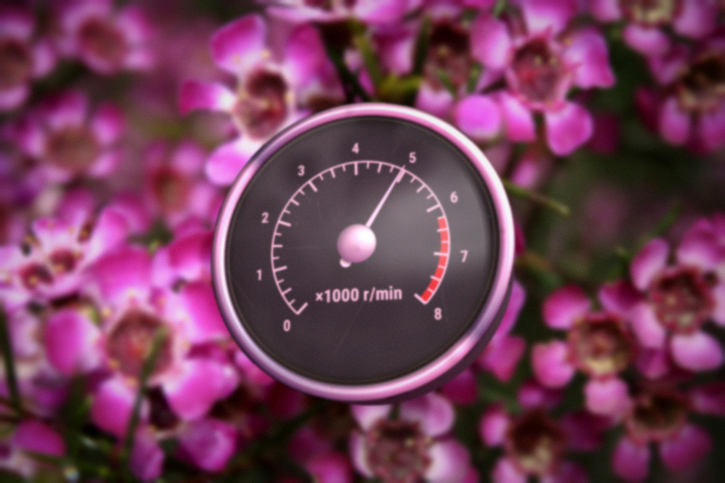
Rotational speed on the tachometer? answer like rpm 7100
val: rpm 5000
